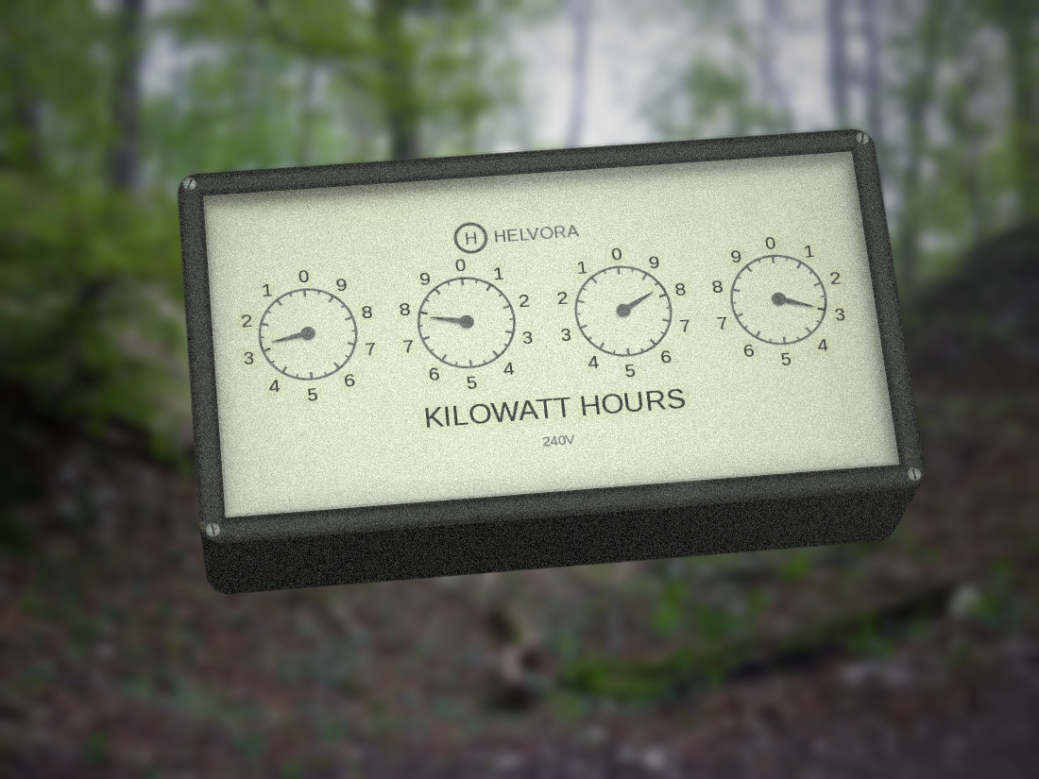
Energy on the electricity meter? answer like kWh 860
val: kWh 2783
